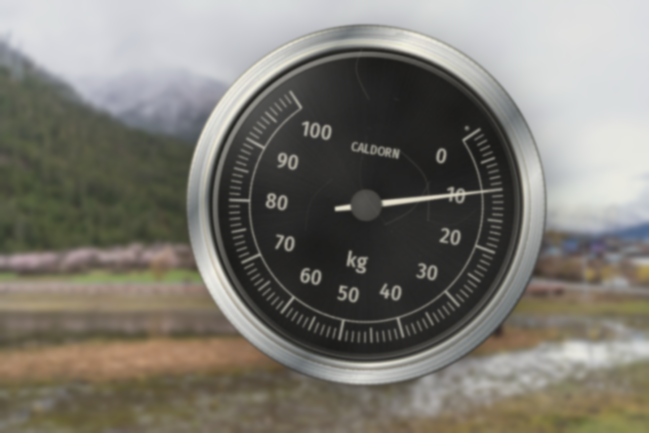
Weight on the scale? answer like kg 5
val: kg 10
